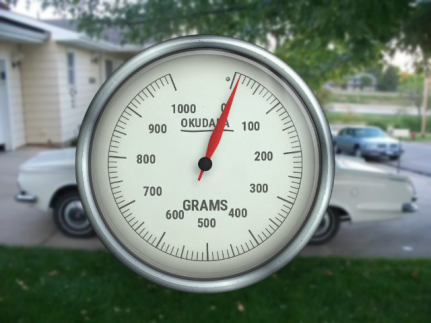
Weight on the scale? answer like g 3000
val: g 10
